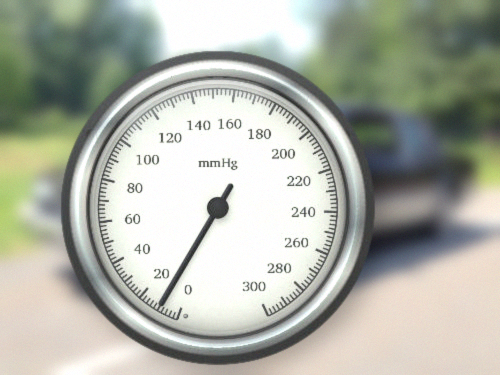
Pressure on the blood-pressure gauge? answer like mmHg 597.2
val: mmHg 10
